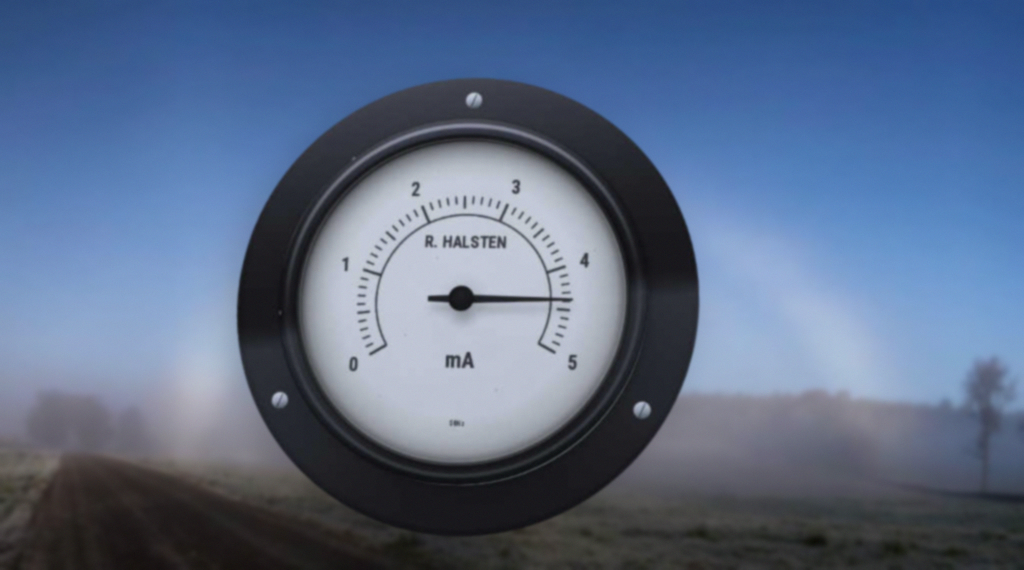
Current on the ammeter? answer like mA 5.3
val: mA 4.4
